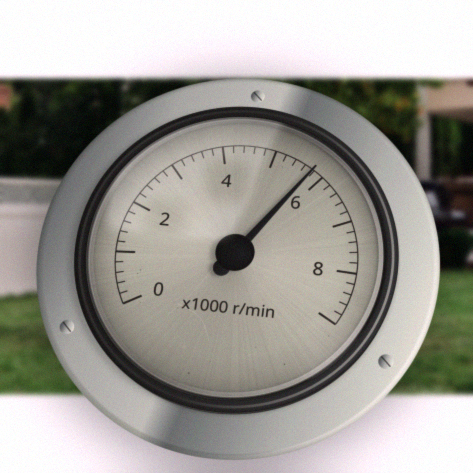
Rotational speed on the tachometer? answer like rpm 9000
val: rpm 5800
